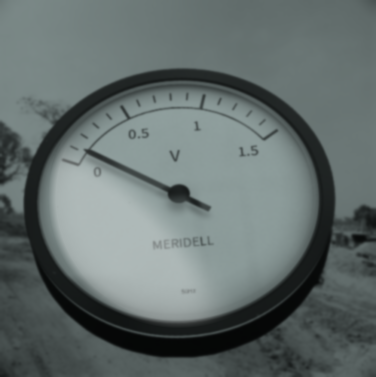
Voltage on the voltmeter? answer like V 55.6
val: V 0.1
